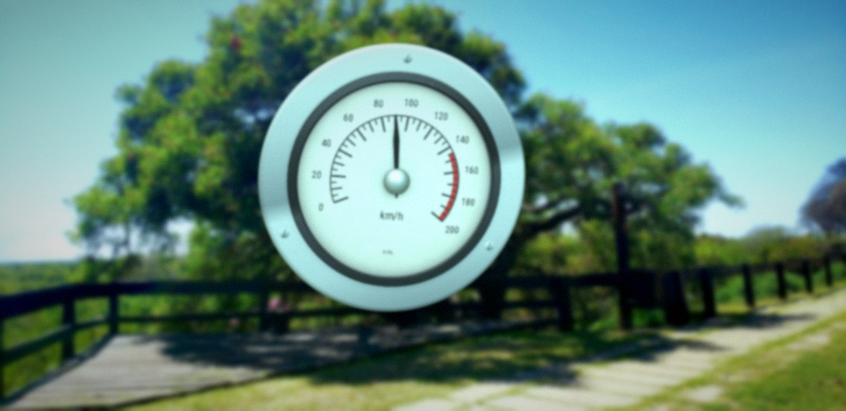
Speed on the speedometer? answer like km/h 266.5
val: km/h 90
